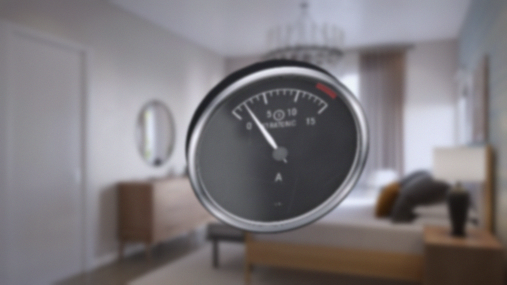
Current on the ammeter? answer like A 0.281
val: A 2
